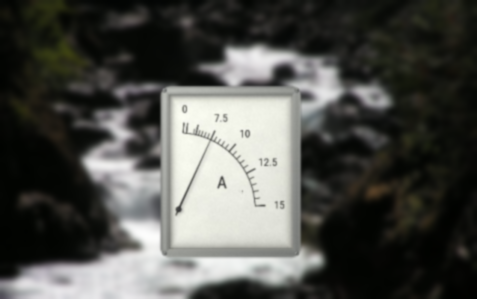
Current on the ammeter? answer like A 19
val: A 7.5
